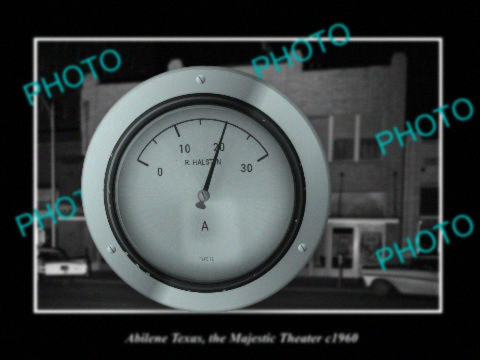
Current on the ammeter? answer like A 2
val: A 20
